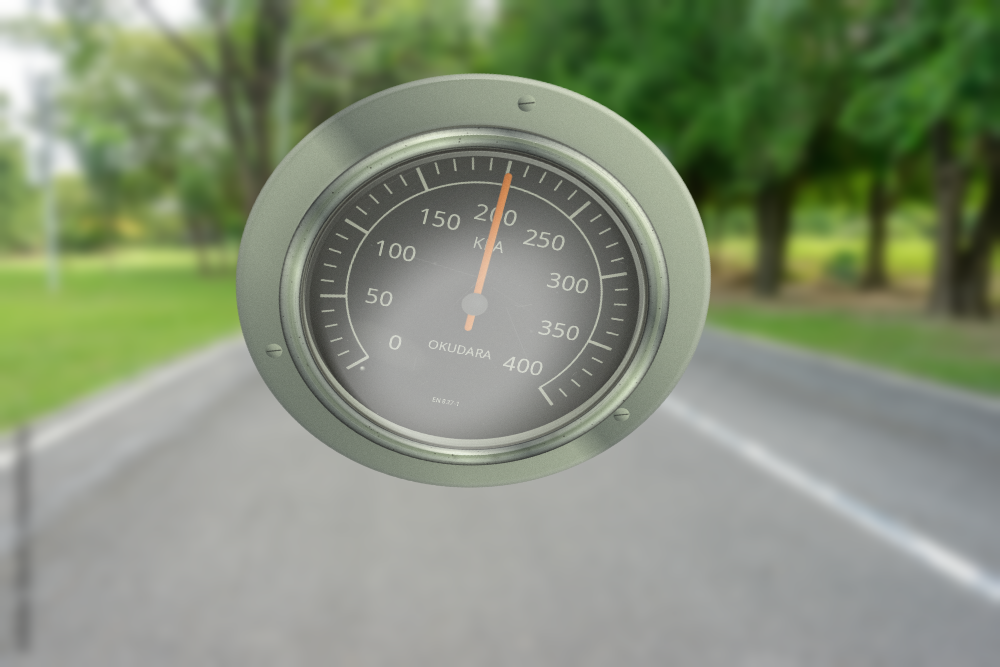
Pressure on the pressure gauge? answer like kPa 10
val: kPa 200
